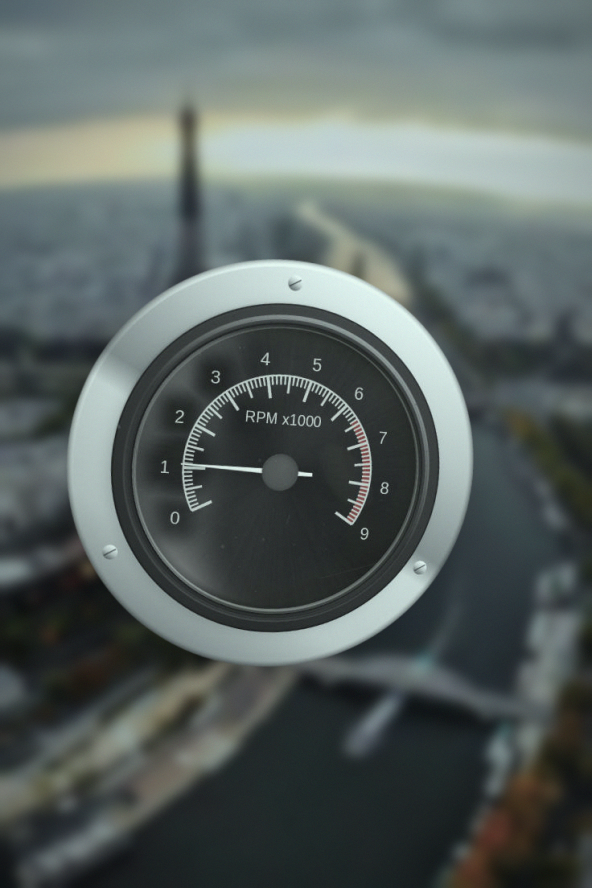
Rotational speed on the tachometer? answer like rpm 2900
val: rpm 1100
